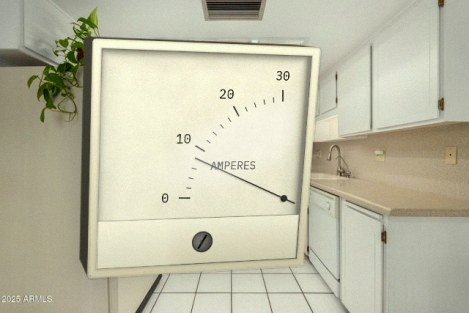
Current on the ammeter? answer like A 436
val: A 8
